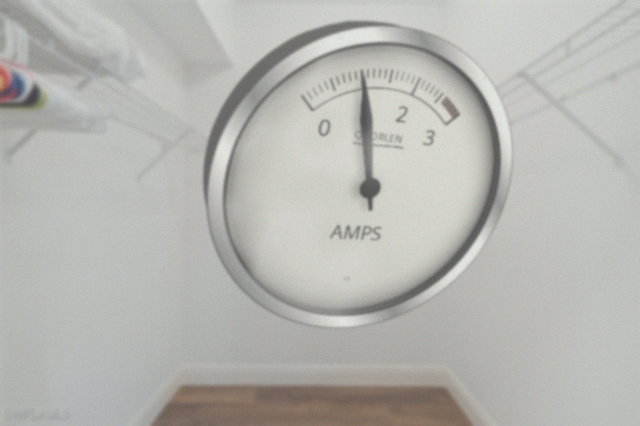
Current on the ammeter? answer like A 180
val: A 1
